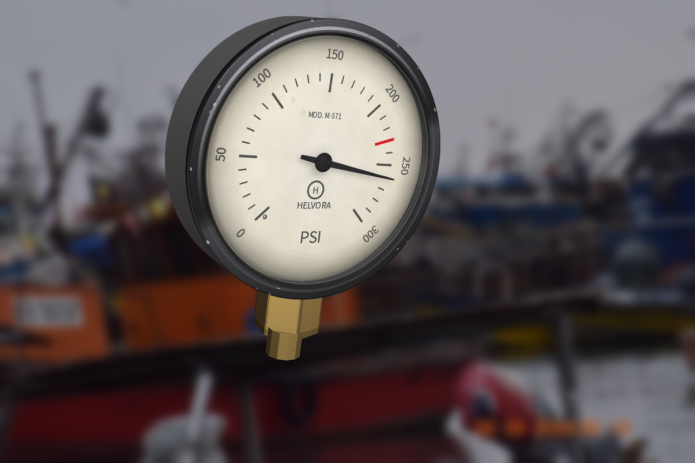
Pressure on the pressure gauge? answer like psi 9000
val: psi 260
